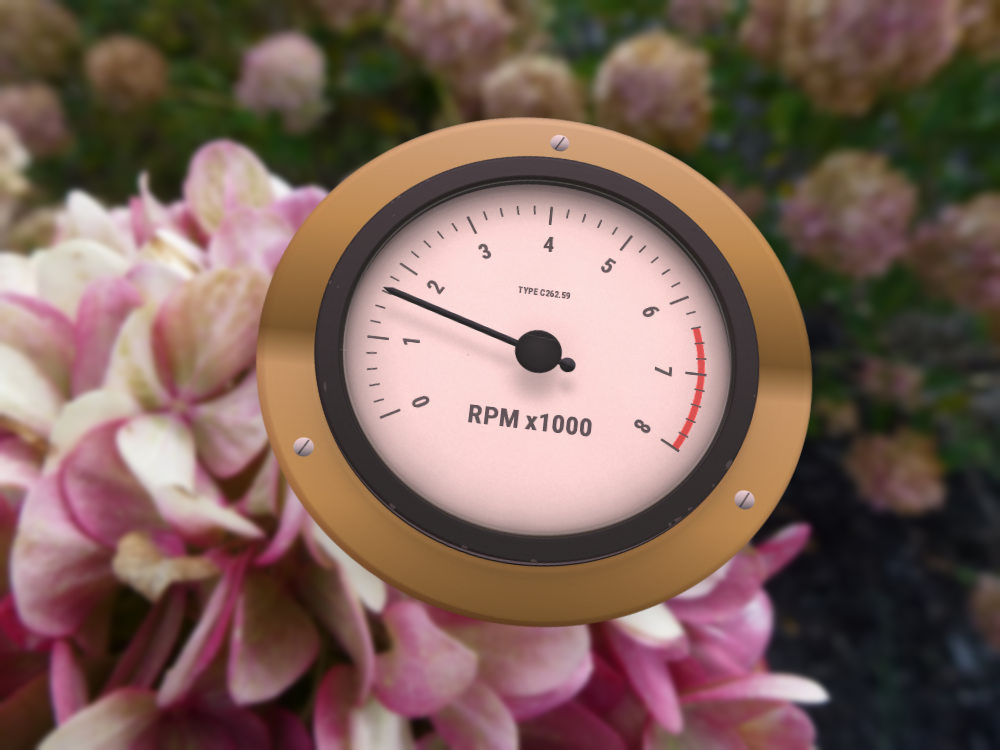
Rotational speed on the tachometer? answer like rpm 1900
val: rpm 1600
